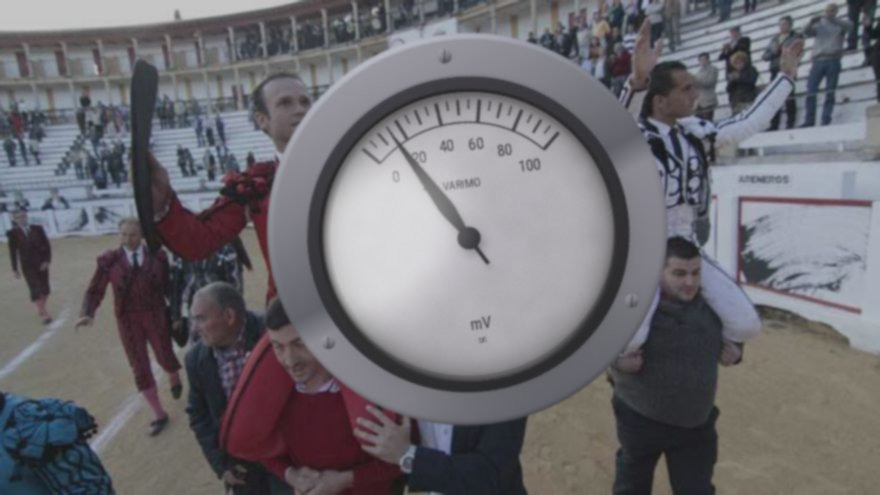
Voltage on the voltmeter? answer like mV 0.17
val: mV 15
